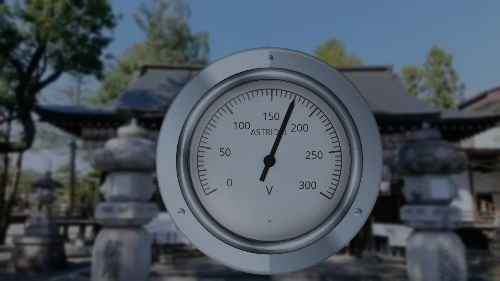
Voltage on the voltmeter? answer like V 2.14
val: V 175
